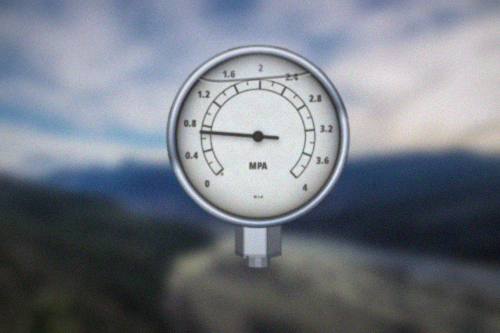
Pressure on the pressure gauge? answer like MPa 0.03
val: MPa 0.7
